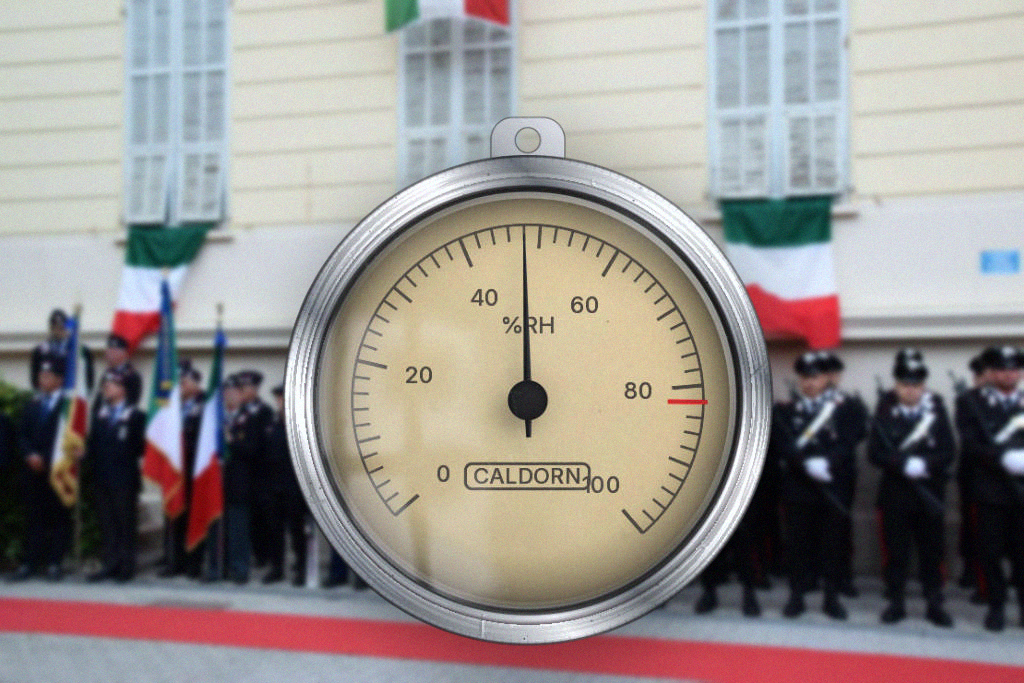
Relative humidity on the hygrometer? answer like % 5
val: % 48
